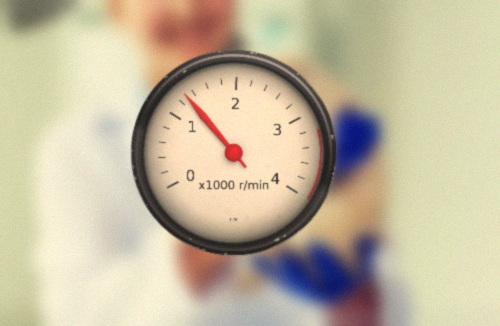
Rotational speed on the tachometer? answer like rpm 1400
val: rpm 1300
